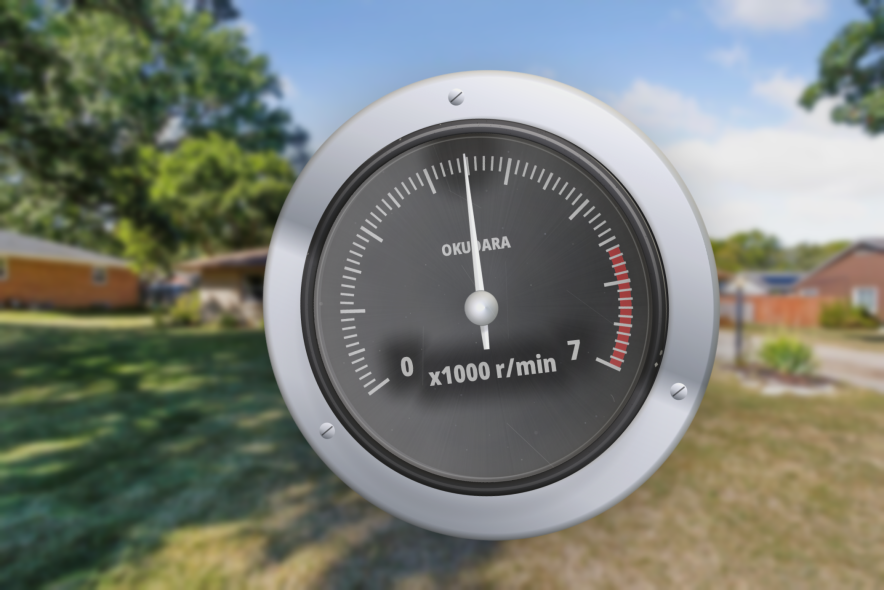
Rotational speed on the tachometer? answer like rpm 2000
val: rpm 3500
